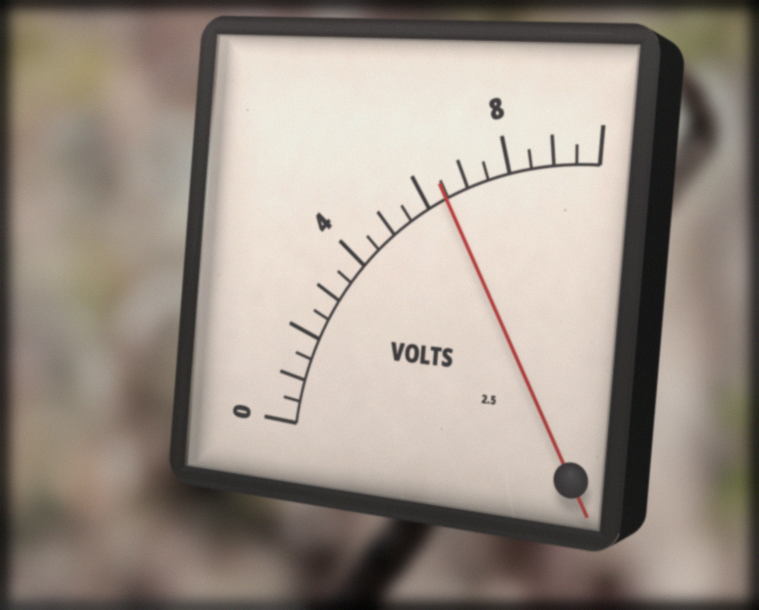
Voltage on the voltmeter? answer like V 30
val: V 6.5
